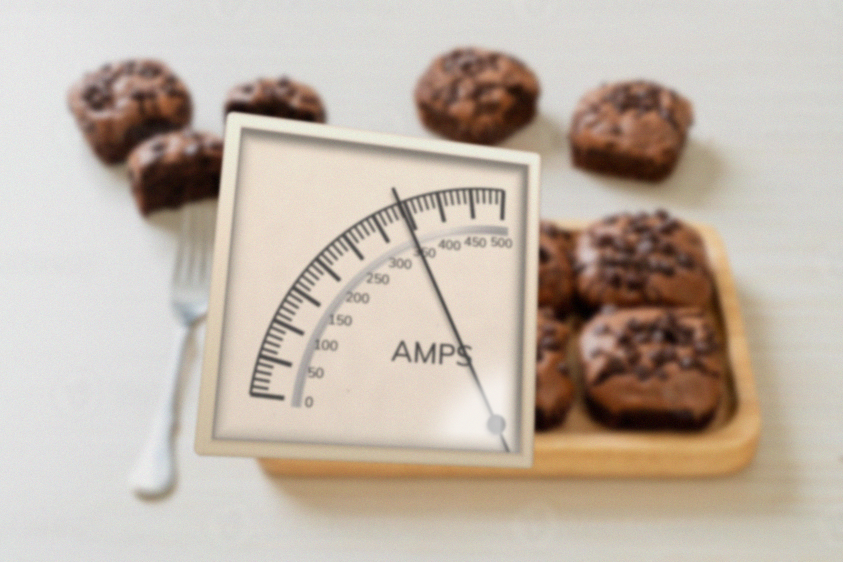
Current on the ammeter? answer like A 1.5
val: A 340
